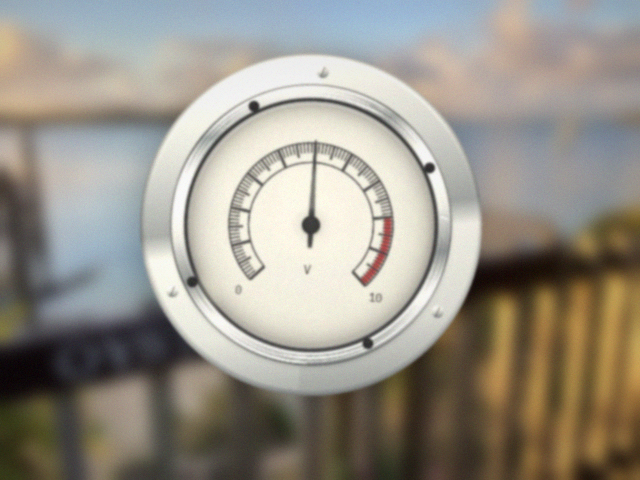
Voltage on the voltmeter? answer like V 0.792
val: V 5
